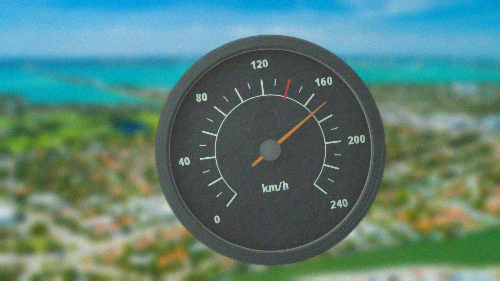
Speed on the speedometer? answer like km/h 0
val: km/h 170
